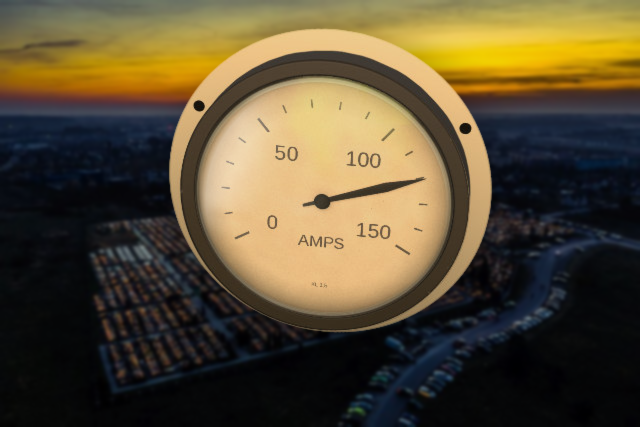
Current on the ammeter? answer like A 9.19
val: A 120
